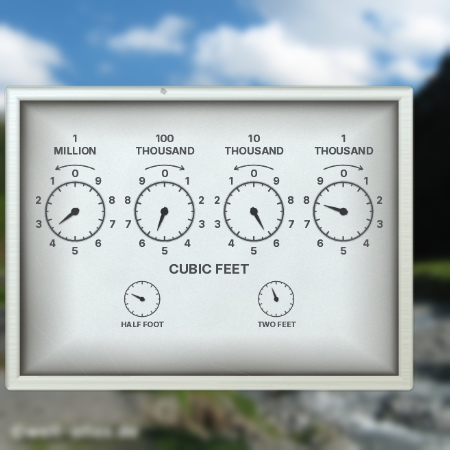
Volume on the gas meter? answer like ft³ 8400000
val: ft³ 355800
